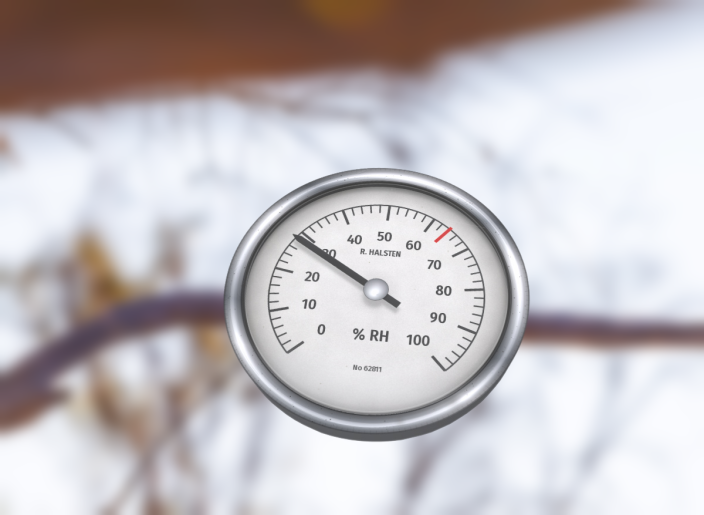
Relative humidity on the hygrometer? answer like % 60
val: % 28
